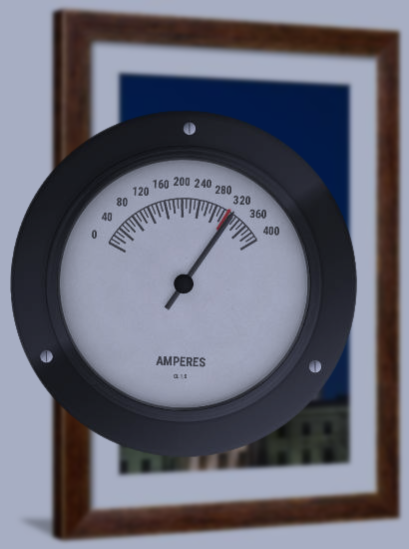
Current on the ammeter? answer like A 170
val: A 320
